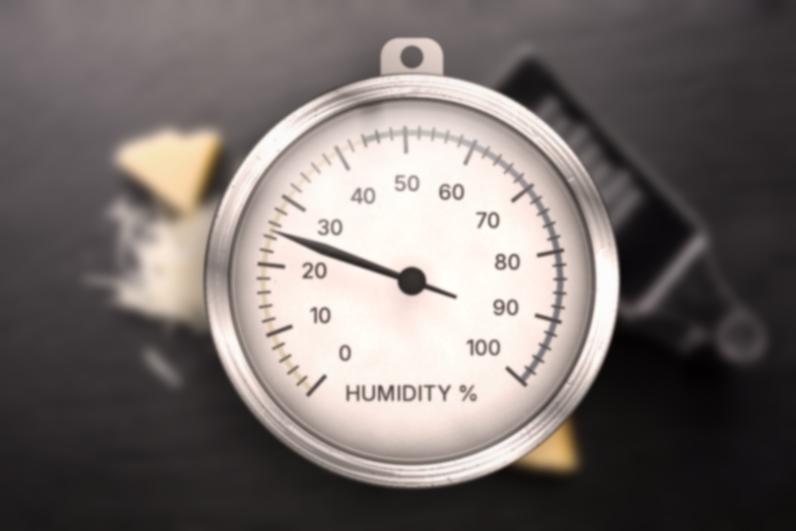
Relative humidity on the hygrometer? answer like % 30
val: % 25
